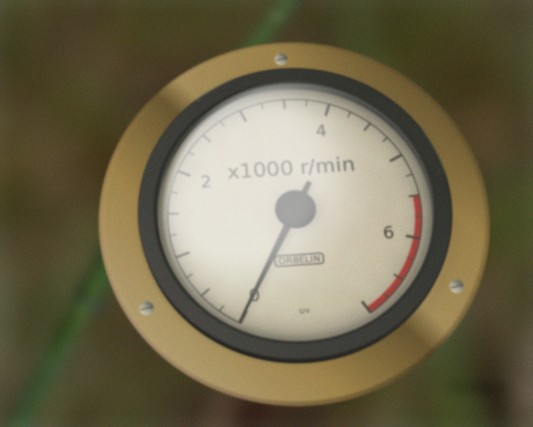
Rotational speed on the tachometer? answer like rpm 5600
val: rpm 0
